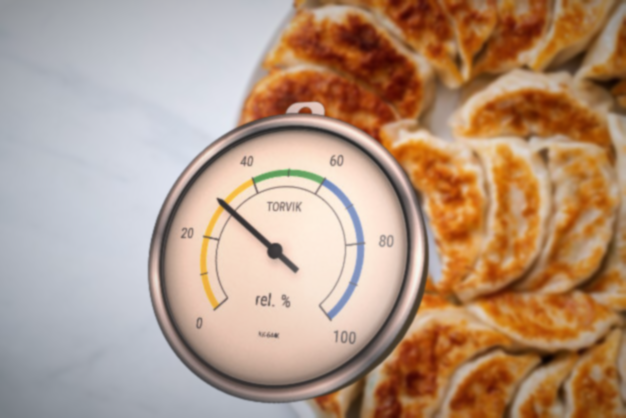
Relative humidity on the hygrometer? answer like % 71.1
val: % 30
